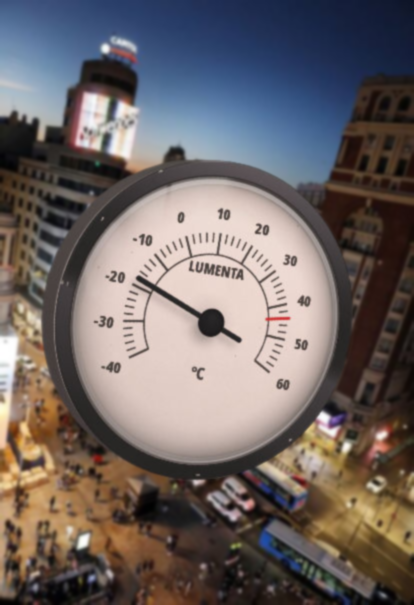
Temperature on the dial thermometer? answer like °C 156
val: °C -18
